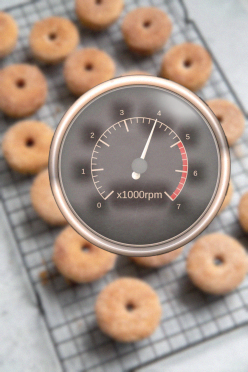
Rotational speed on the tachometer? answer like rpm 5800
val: rpm 4000
